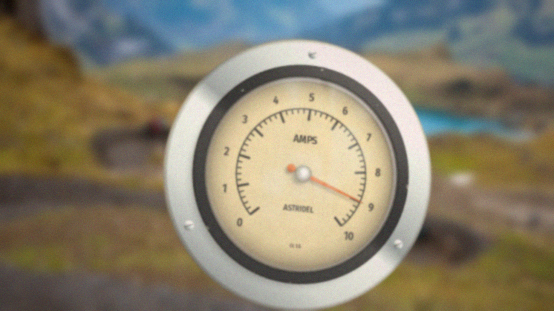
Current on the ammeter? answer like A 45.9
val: A 9
